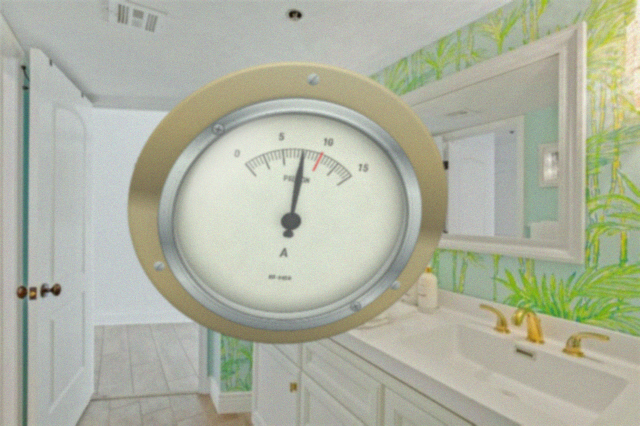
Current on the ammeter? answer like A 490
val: A 7.5
